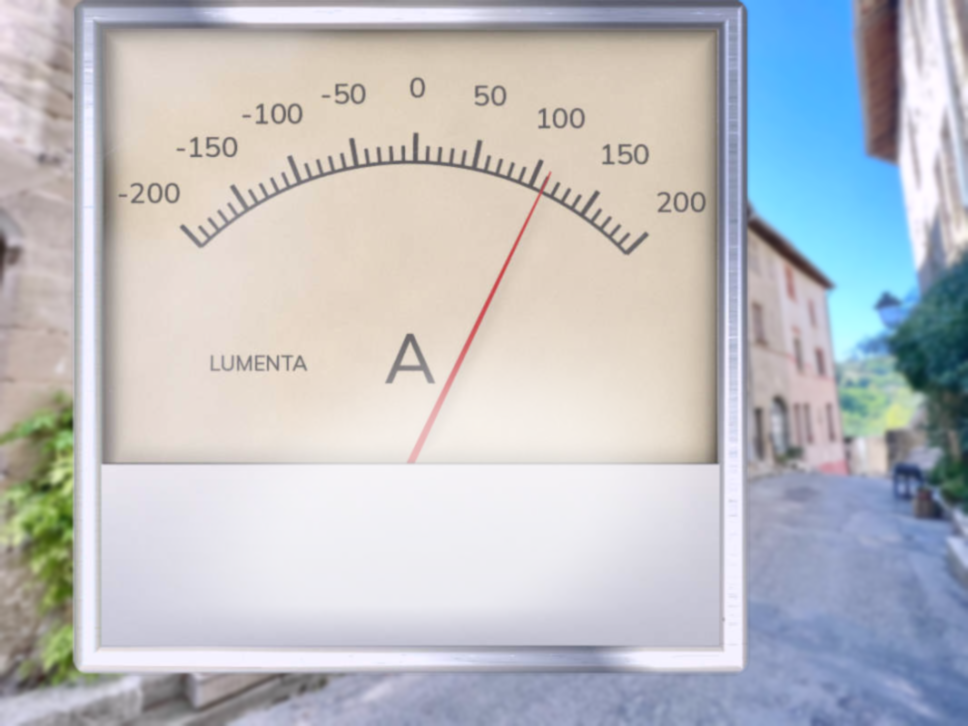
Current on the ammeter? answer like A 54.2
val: A 110
